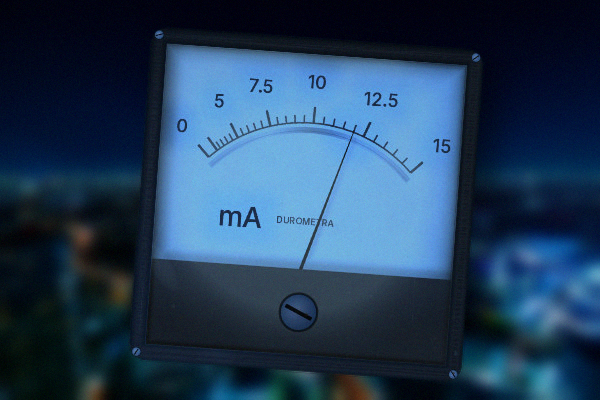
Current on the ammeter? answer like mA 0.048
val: mA 12
